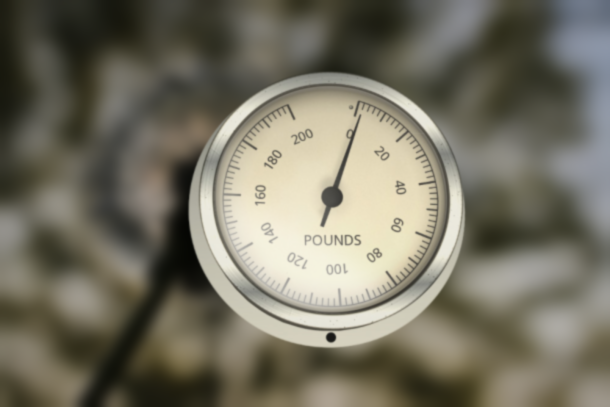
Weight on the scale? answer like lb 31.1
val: lb 2
